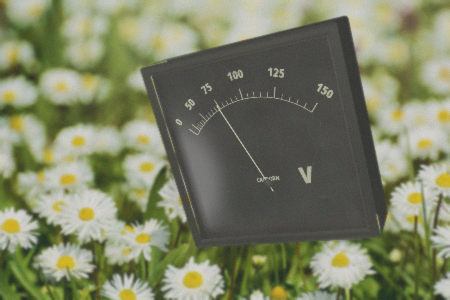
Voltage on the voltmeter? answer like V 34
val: V 75
